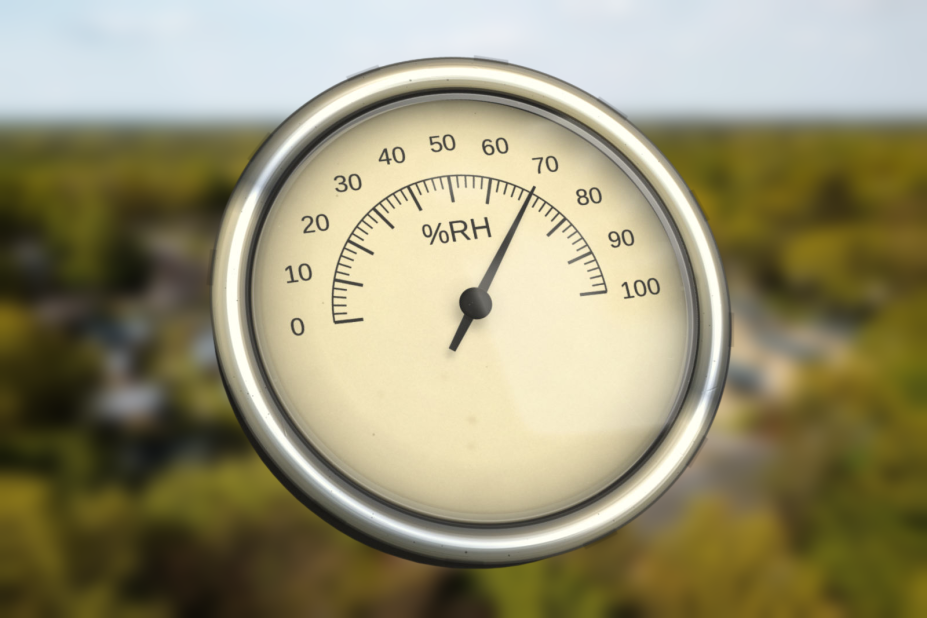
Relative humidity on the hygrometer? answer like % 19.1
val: % 70
